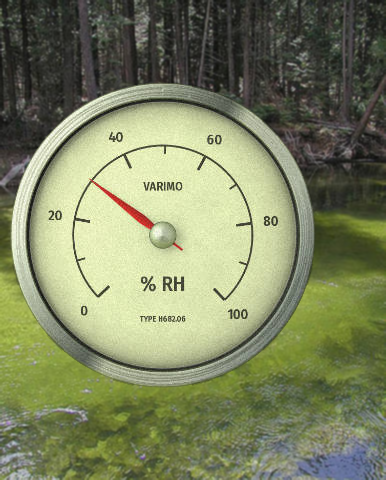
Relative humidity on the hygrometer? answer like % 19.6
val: % 30
